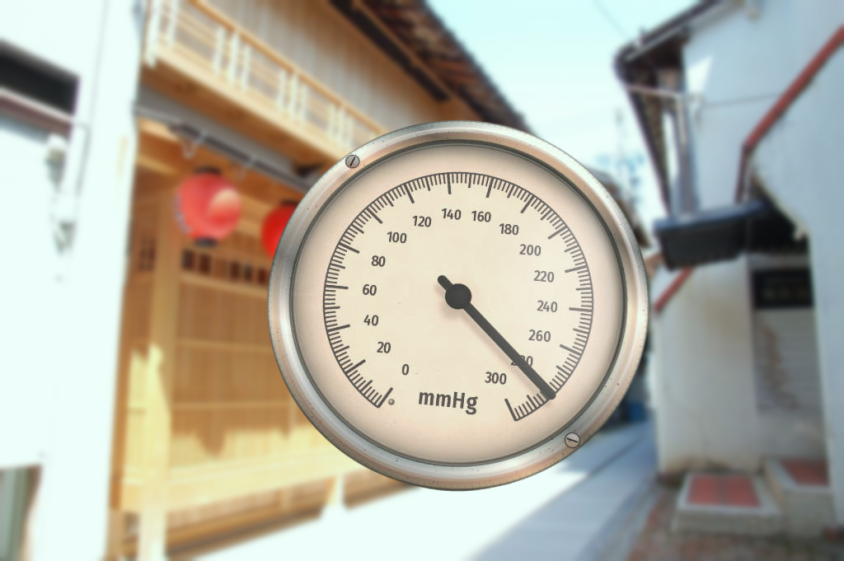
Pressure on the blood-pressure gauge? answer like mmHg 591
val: mmHg 282
